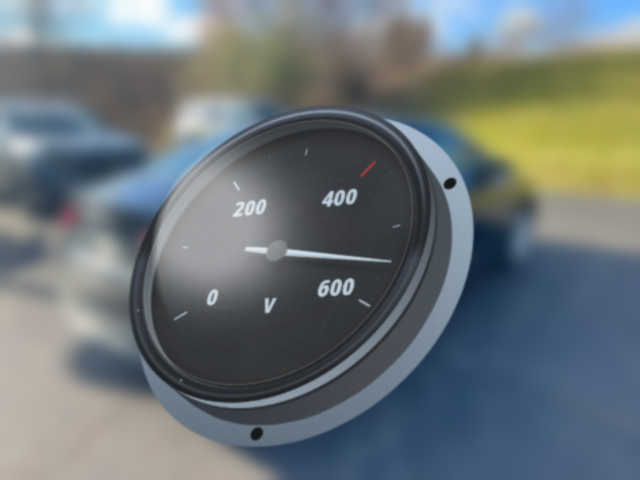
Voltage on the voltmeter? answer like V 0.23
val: V 550
